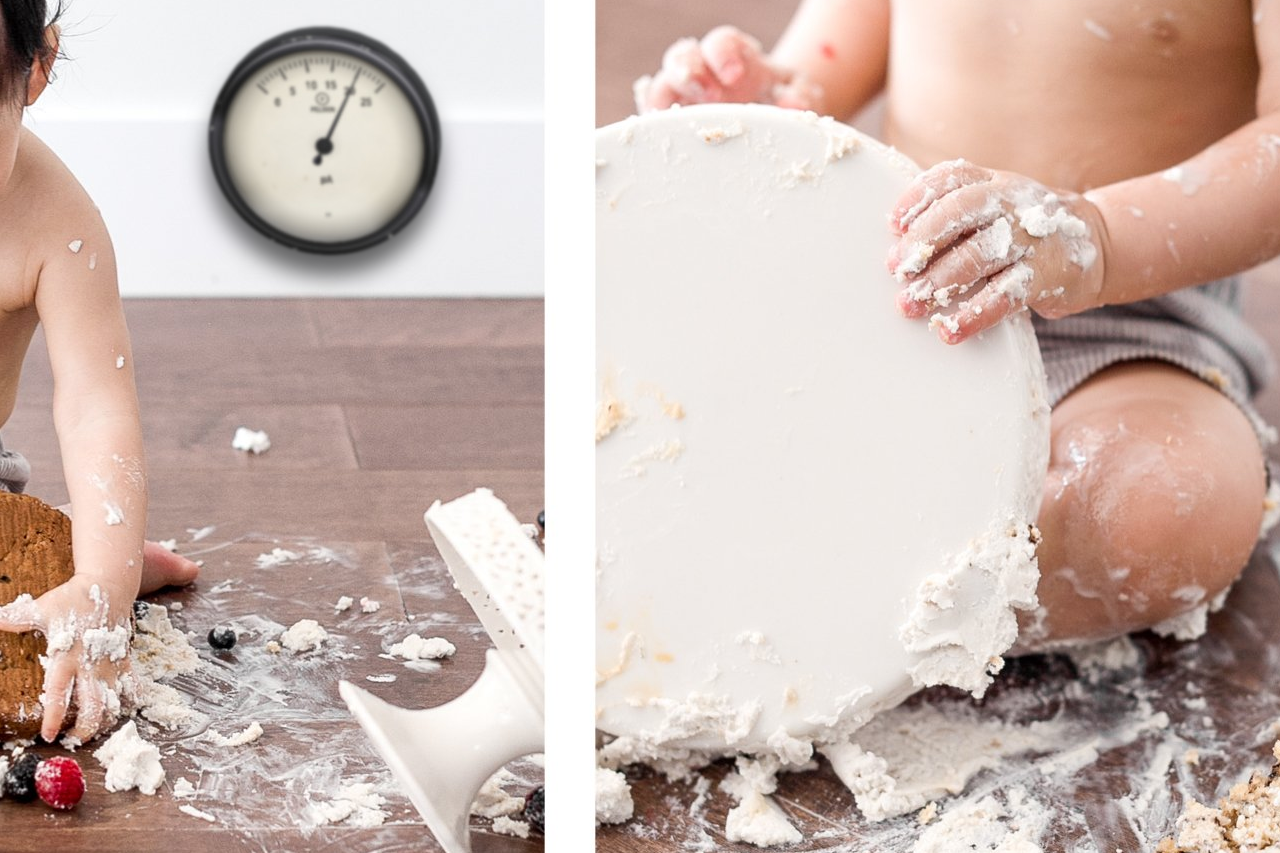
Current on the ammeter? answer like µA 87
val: µA 20
